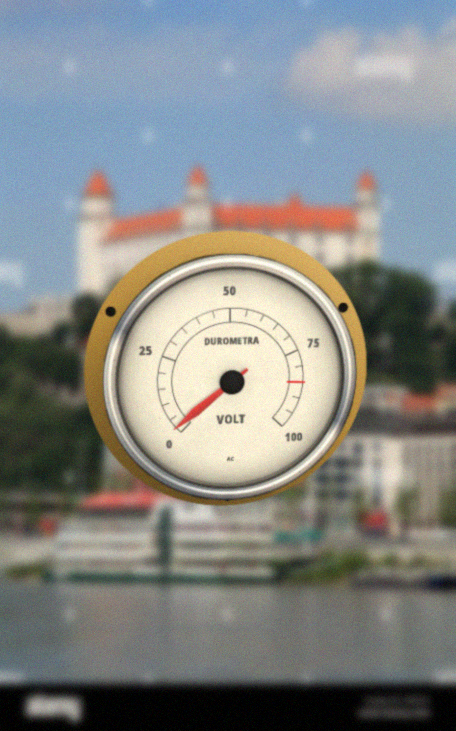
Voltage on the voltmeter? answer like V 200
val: V 2.5
